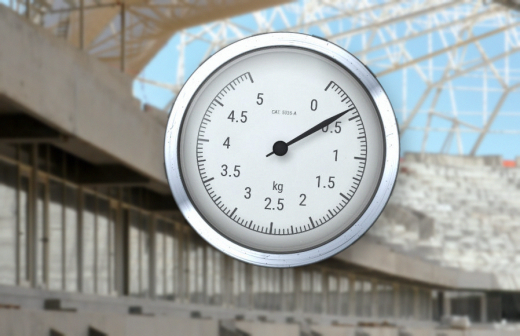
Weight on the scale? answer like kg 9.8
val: kg 0.4
